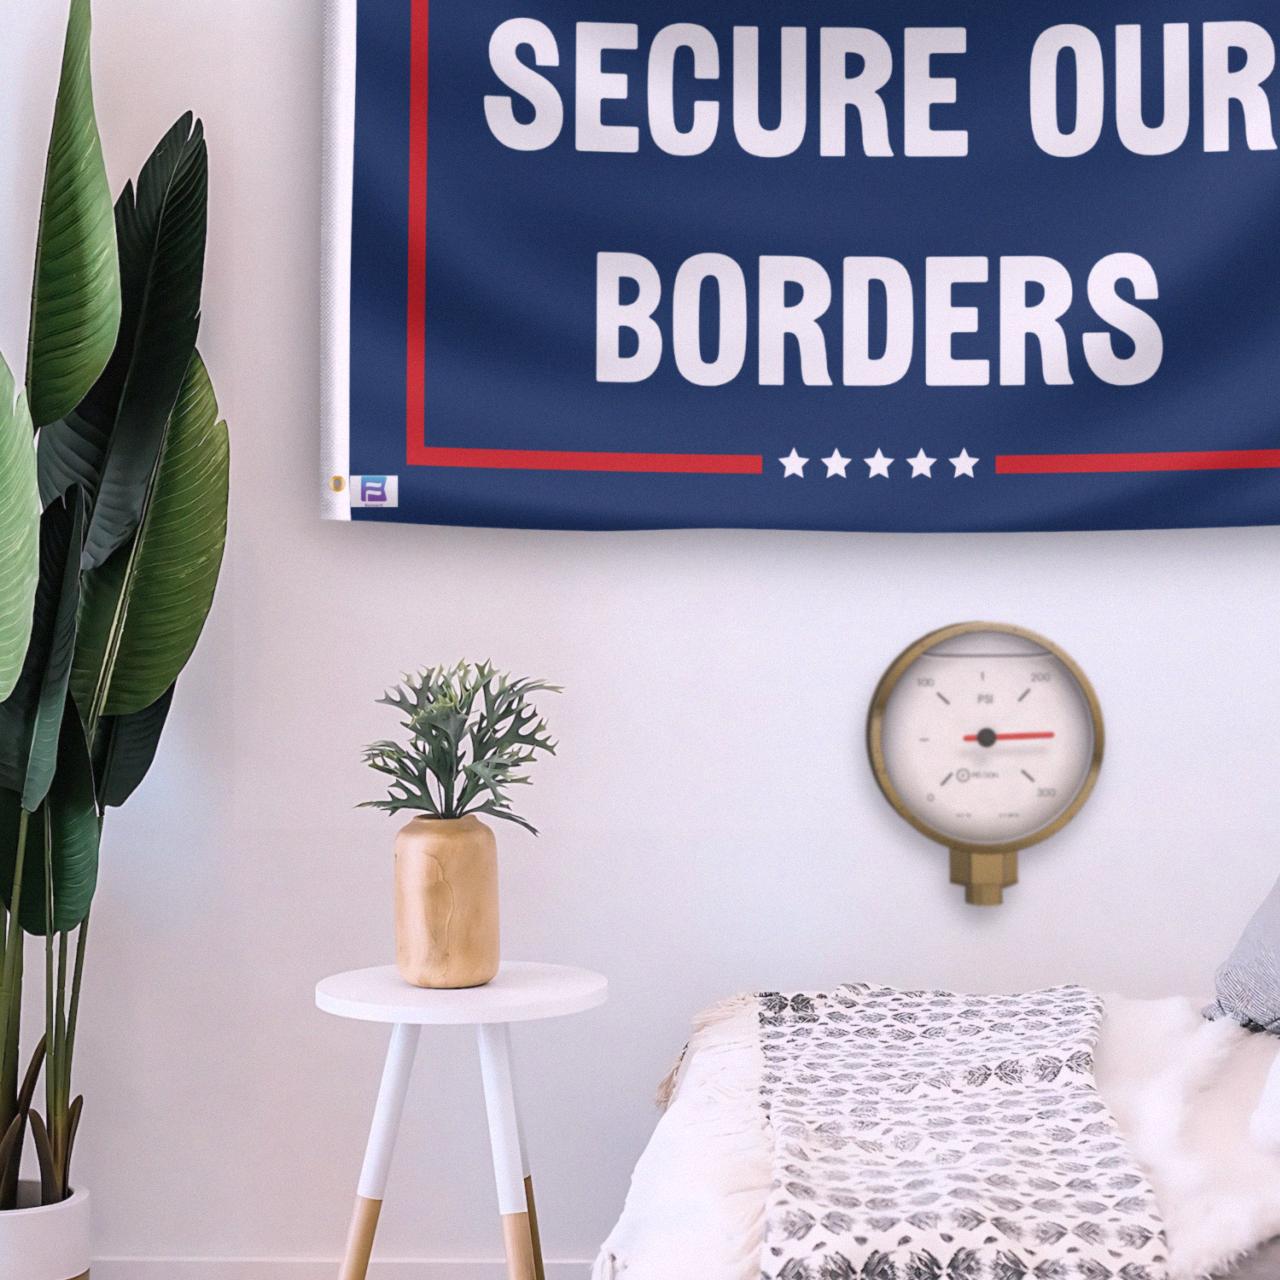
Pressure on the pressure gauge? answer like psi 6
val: psi 250
